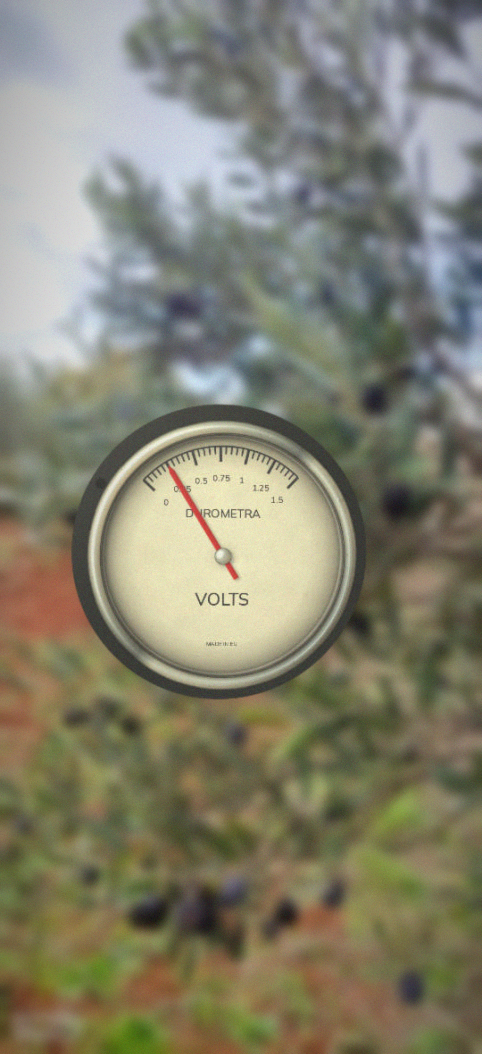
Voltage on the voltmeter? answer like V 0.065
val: V 0.25
